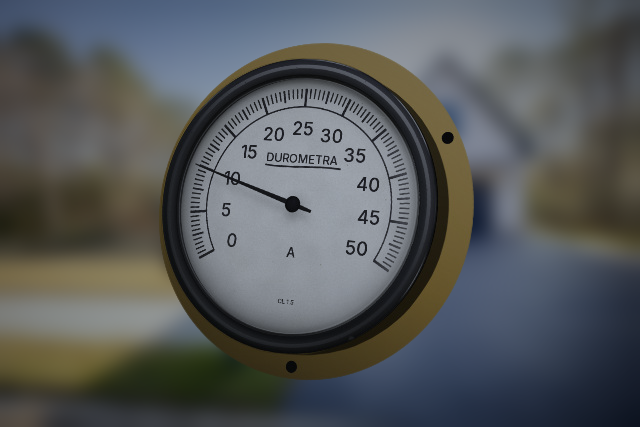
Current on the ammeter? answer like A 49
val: A 10
